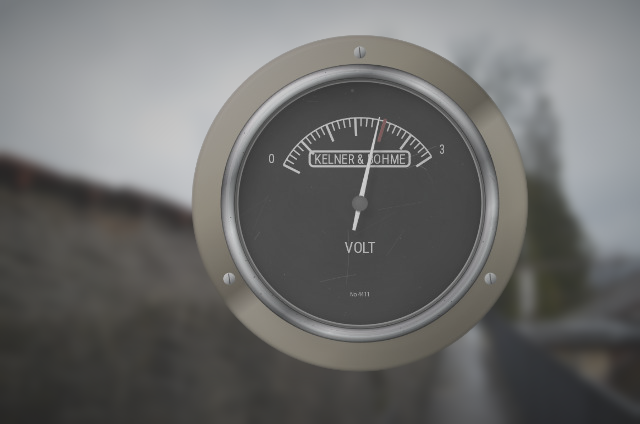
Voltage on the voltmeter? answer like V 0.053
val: V 1.9
